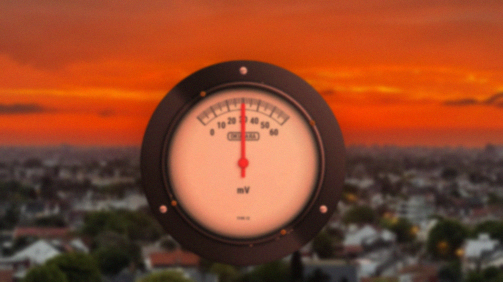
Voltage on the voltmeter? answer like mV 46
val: mV 30
